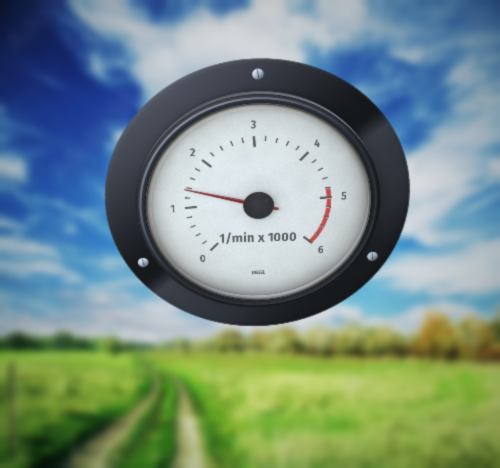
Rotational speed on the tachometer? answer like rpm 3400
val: rpm 1400
